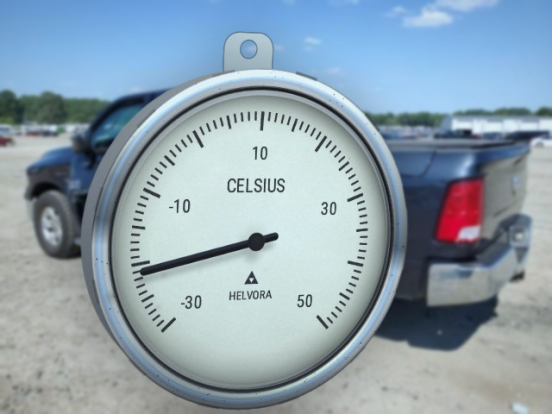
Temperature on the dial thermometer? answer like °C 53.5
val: °C -21
